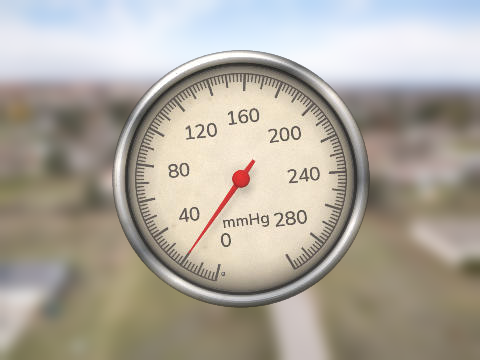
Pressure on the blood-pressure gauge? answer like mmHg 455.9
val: mmHg 20
